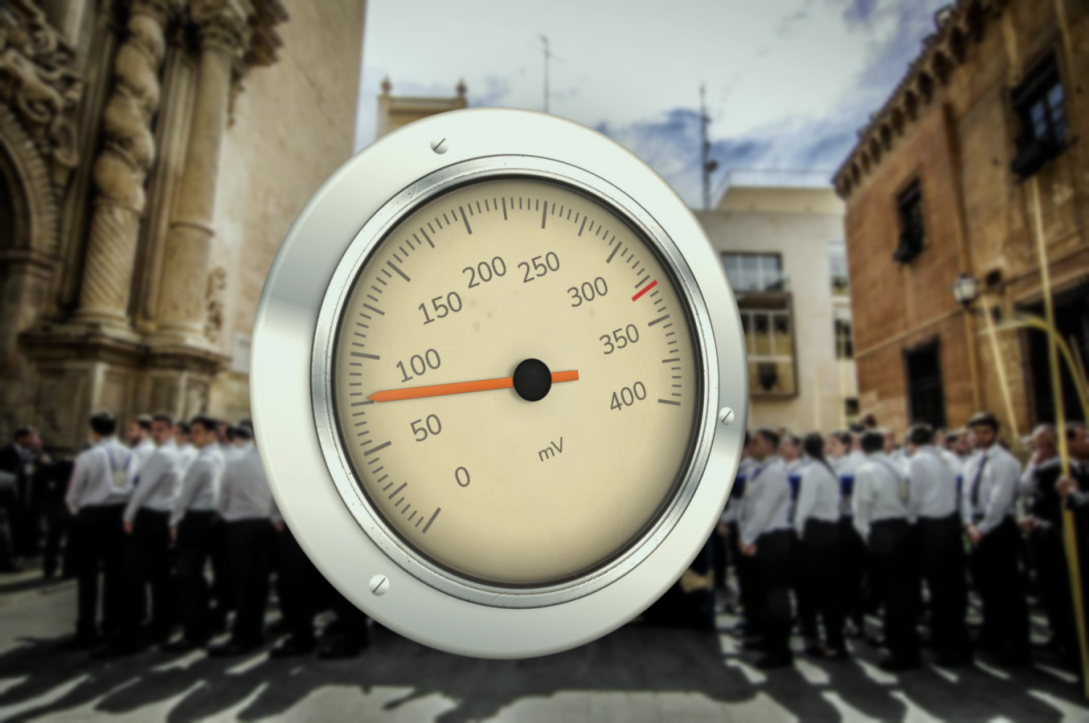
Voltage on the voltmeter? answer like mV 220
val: mV 77.5
